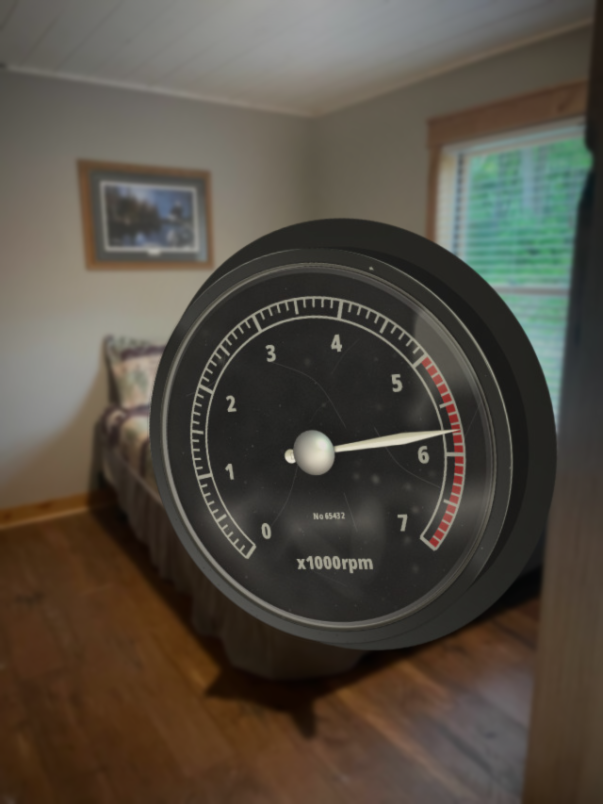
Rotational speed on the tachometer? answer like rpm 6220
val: rpm 5750
